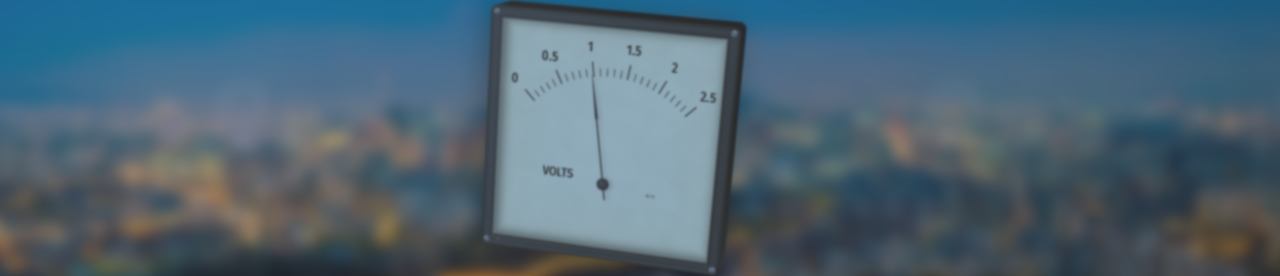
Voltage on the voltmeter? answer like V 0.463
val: V 1
